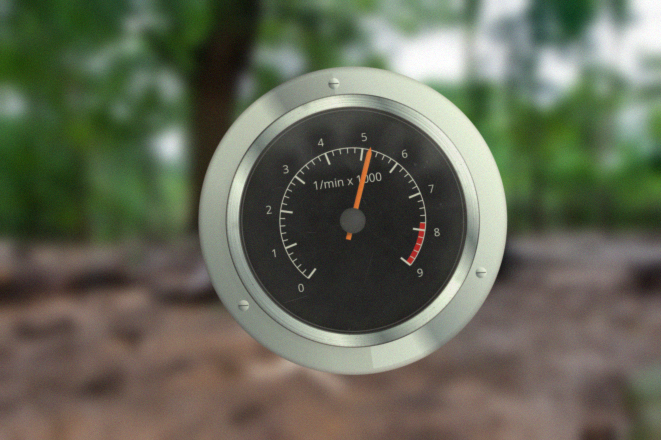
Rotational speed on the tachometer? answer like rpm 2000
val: rpm 5200
